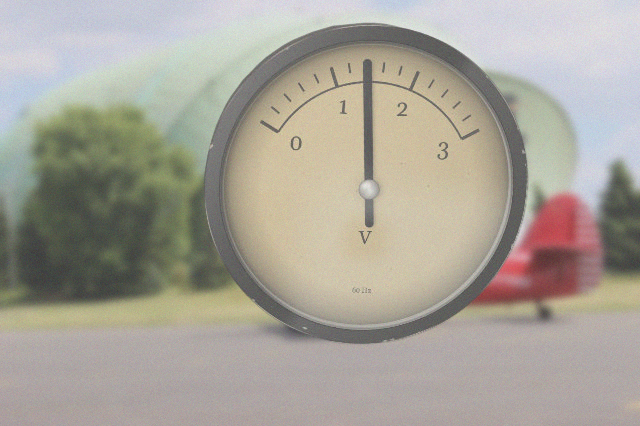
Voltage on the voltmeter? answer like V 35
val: V 1.4
